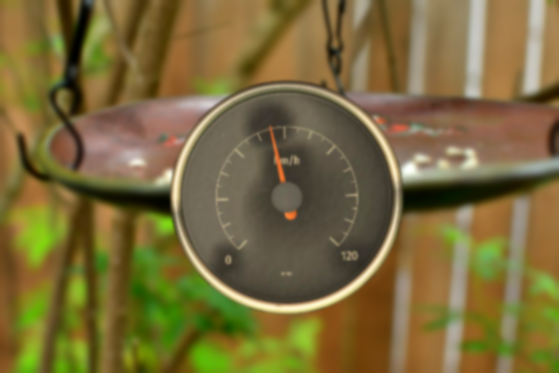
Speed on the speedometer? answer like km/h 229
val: km/h 55
